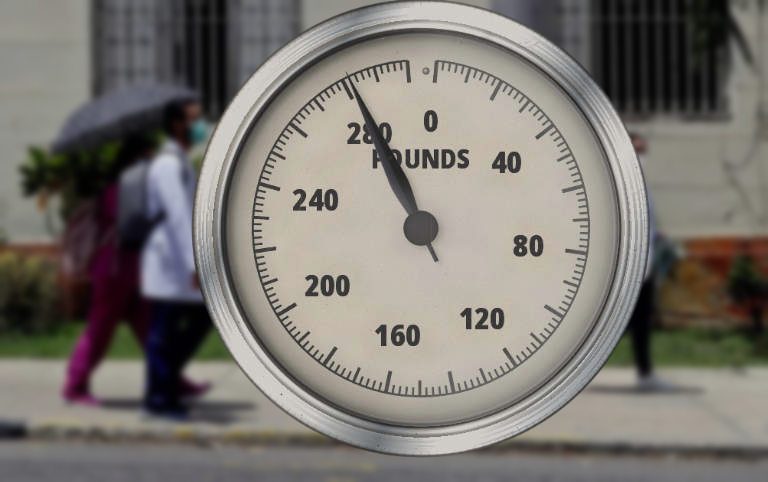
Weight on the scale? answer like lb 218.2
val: lb 282
